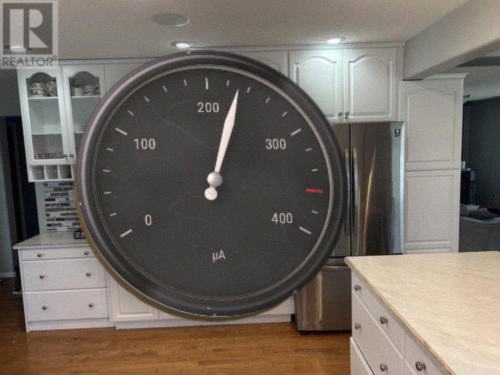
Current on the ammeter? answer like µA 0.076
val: µA 230
